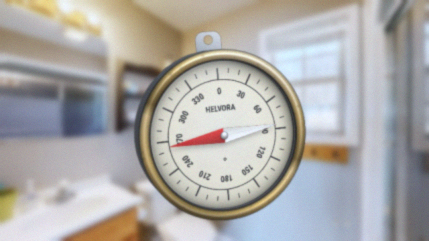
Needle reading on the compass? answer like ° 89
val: ° 265
